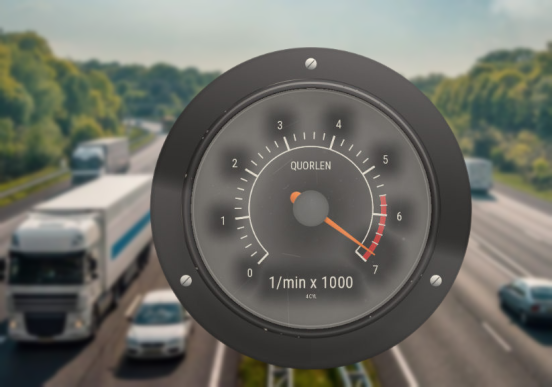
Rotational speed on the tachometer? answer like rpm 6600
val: rpm 6800
